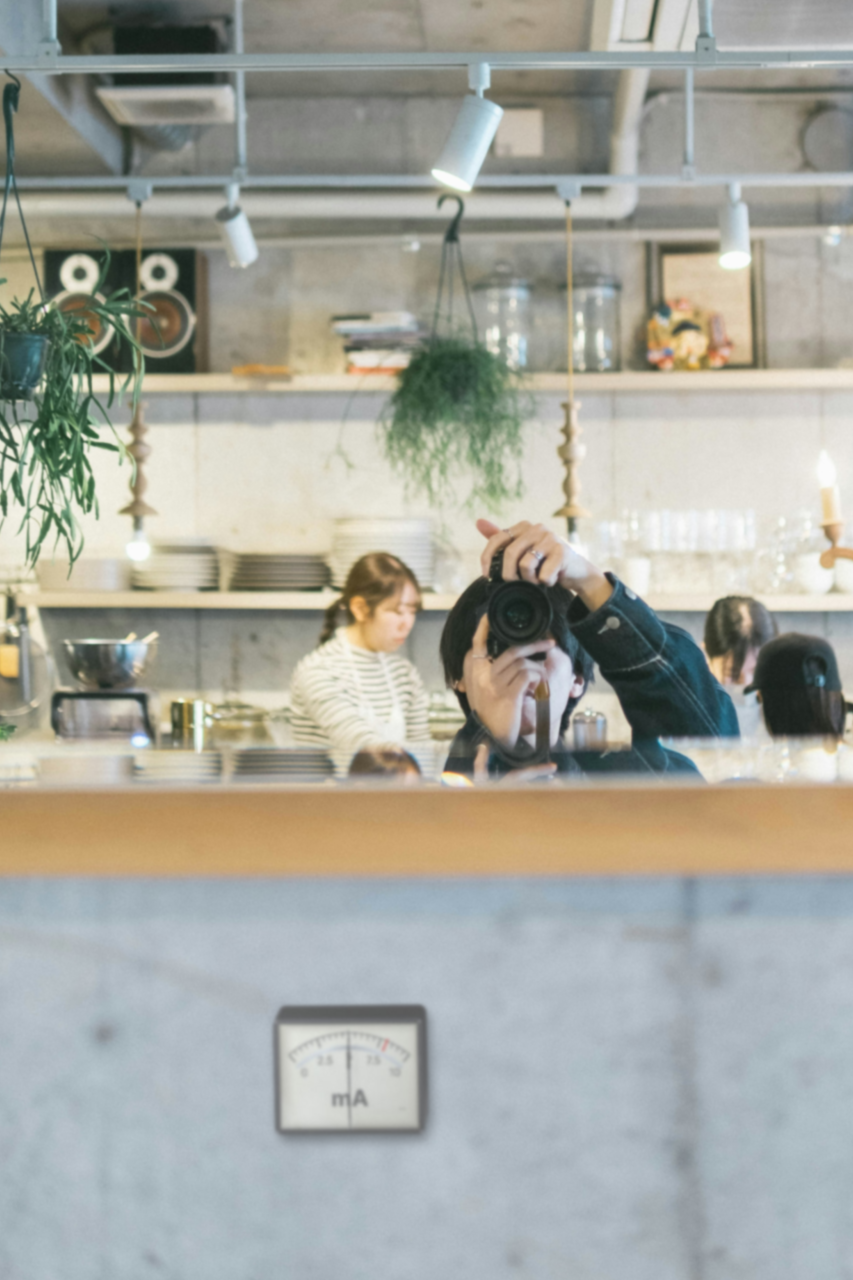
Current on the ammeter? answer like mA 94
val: mA 5
